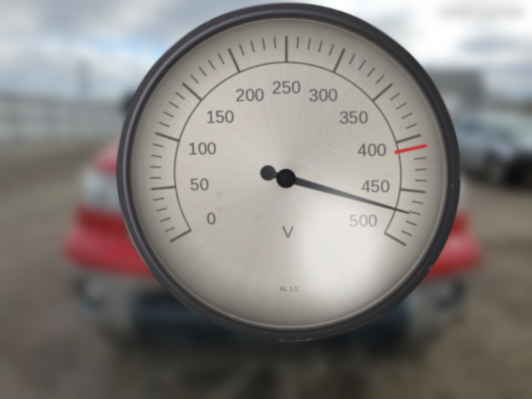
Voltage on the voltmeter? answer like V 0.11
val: V 470
